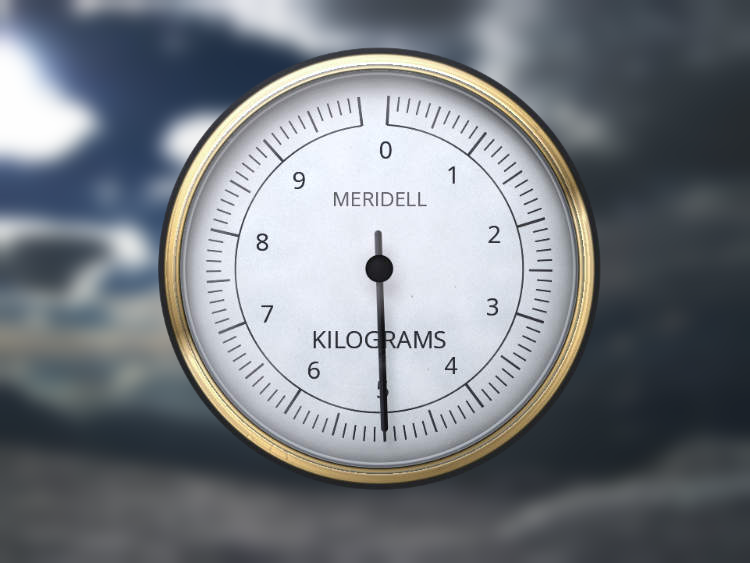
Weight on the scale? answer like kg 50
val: kg 5
